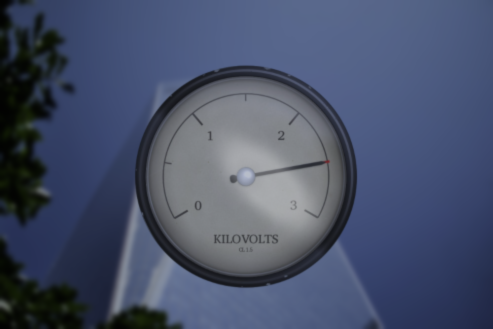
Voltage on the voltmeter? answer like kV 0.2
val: kV 2.5
